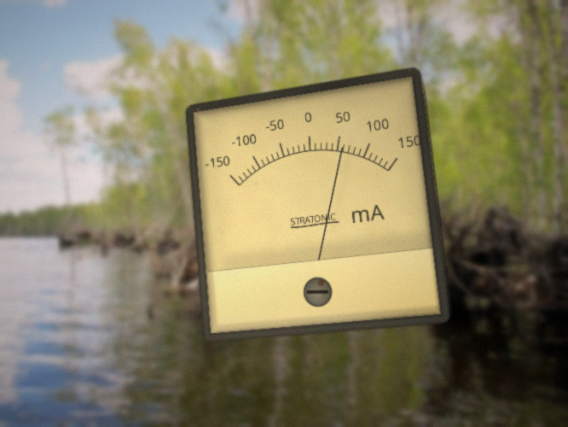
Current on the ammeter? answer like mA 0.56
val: mA 60
